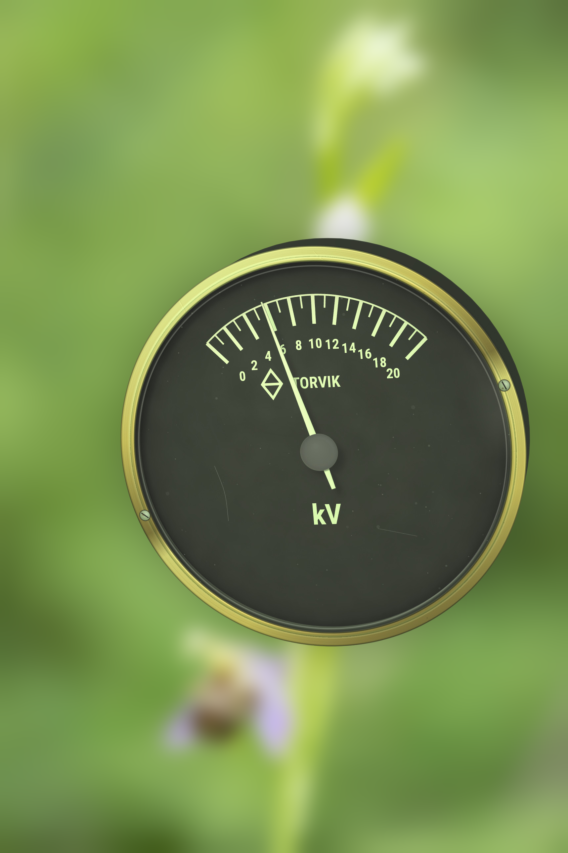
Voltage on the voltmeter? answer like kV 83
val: kV 6
